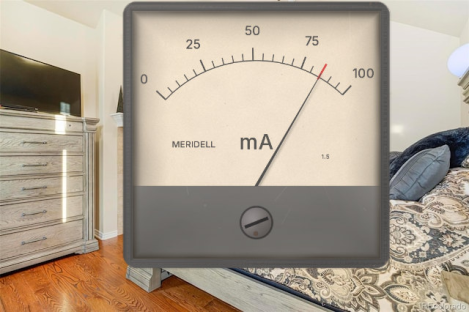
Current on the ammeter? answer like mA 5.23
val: mA 85
